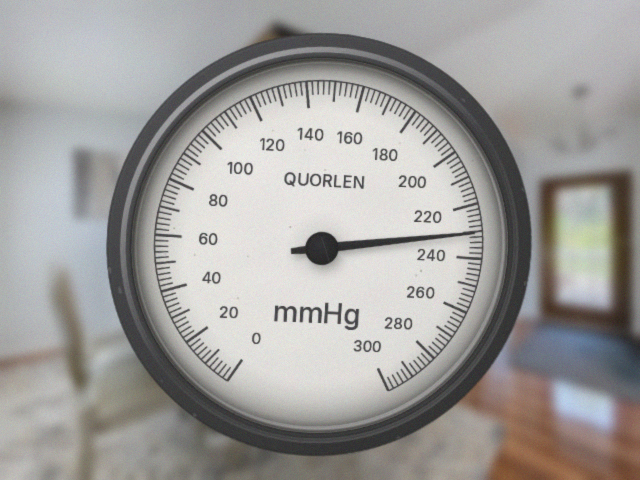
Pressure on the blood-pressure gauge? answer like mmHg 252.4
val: mmHg 230
